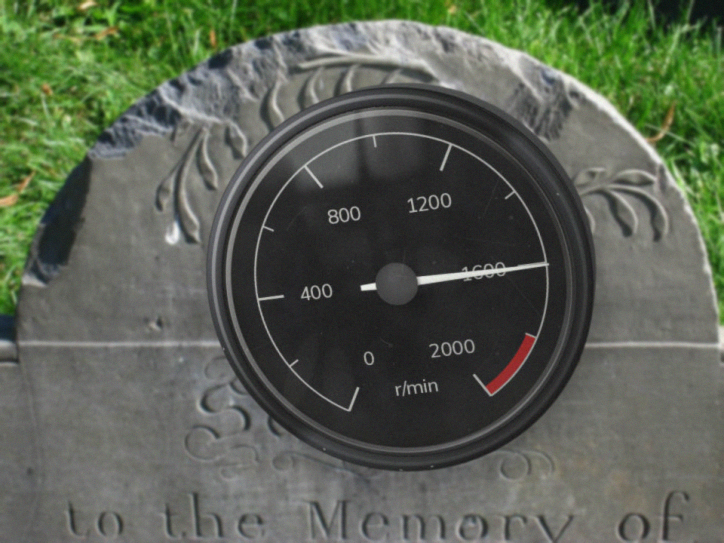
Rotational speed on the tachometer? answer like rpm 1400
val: rpm 1600
